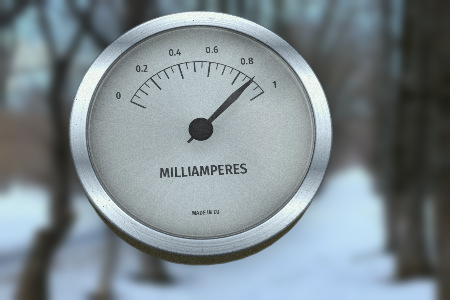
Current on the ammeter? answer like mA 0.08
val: mA 0.9
